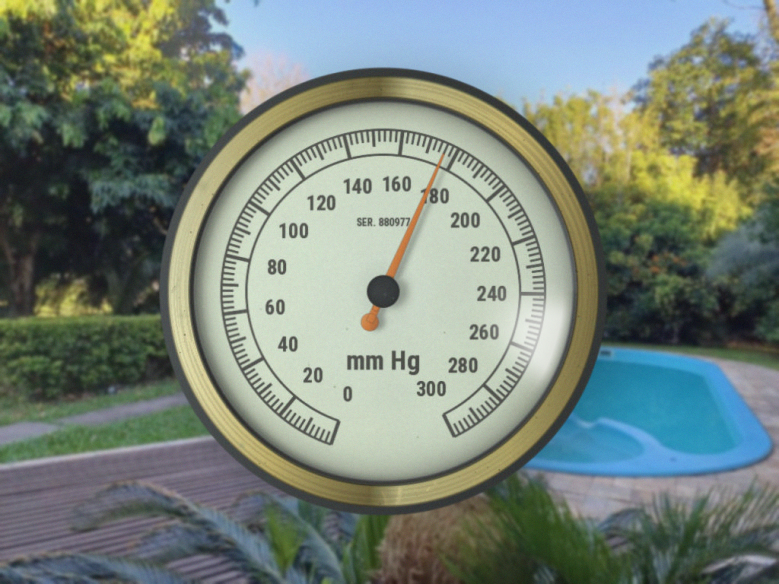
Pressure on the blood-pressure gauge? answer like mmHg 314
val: mmHg 176
